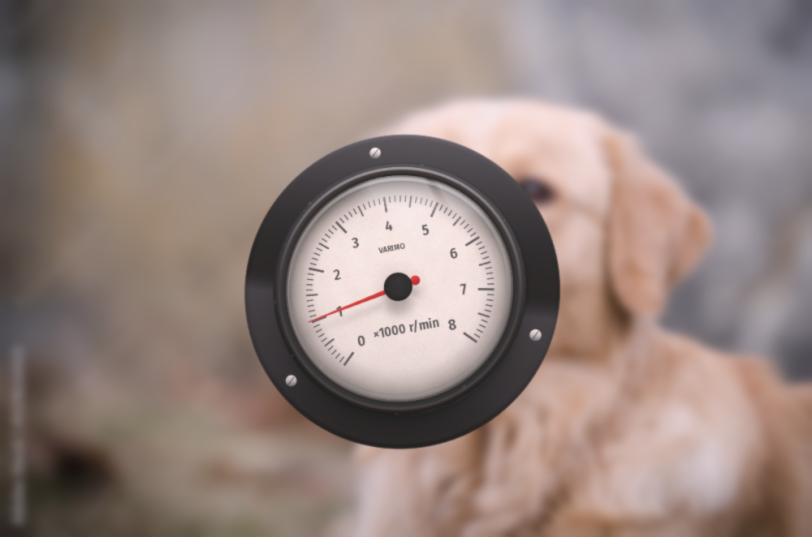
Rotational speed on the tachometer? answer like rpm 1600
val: rpm 1000
